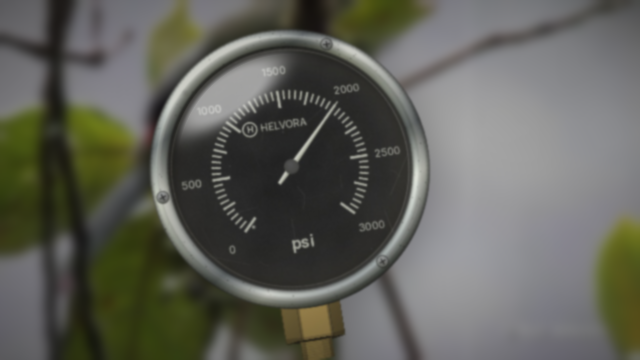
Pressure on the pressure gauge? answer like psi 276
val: psi 2000
